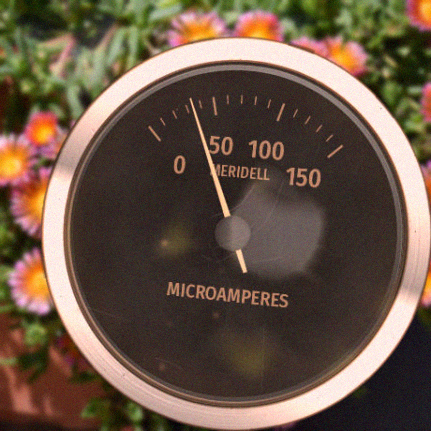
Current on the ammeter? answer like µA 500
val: µA 35
